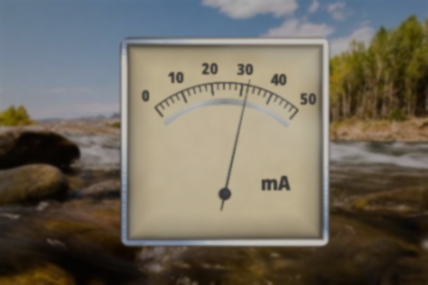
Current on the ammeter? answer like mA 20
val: mA 32
